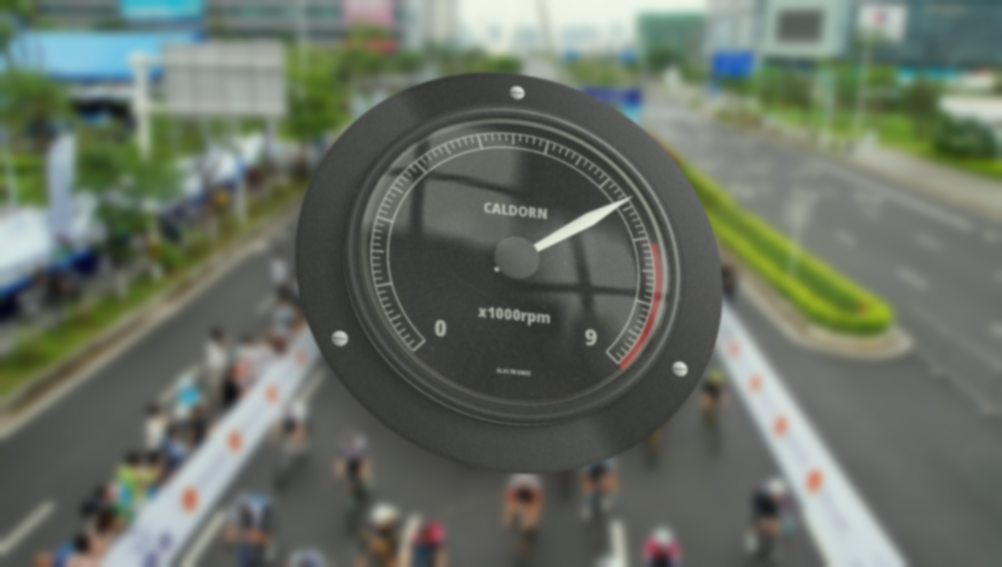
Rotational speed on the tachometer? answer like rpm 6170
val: rpm 6400
